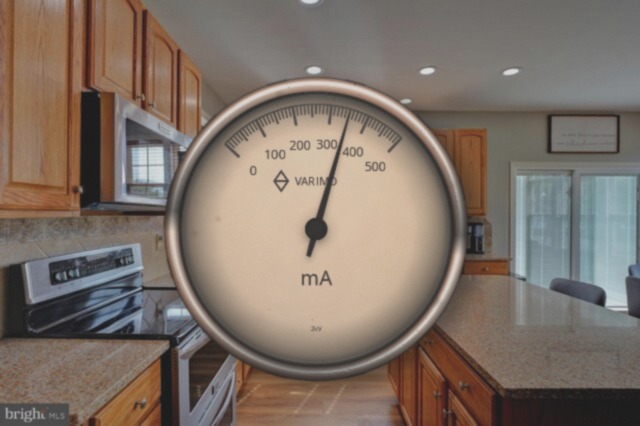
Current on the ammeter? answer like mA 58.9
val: mA 350
